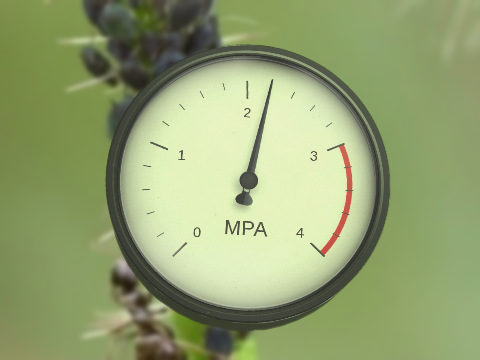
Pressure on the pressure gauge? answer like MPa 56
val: MPa 2.2
